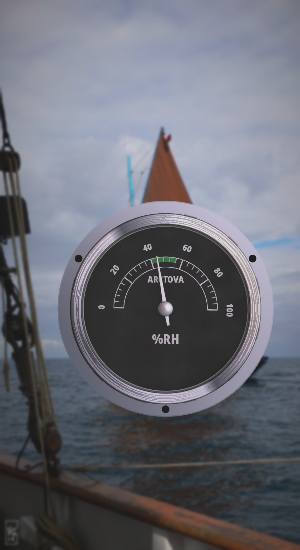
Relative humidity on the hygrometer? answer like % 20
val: % 44
